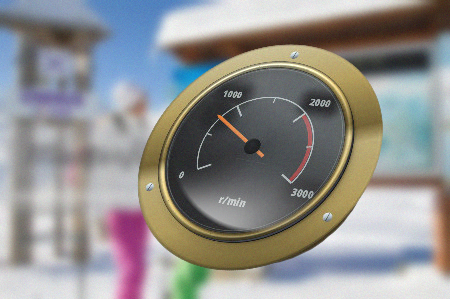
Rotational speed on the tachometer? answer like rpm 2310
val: rpm 750
